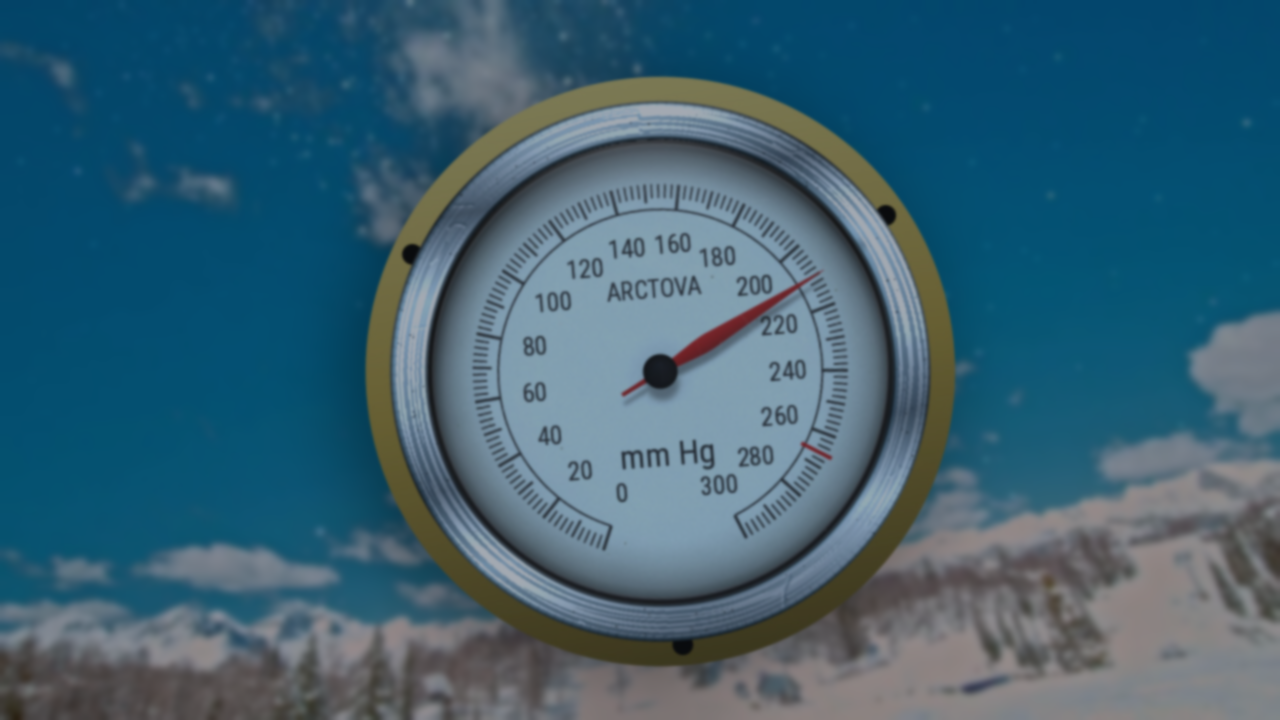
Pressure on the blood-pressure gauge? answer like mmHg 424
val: mmHg 210
